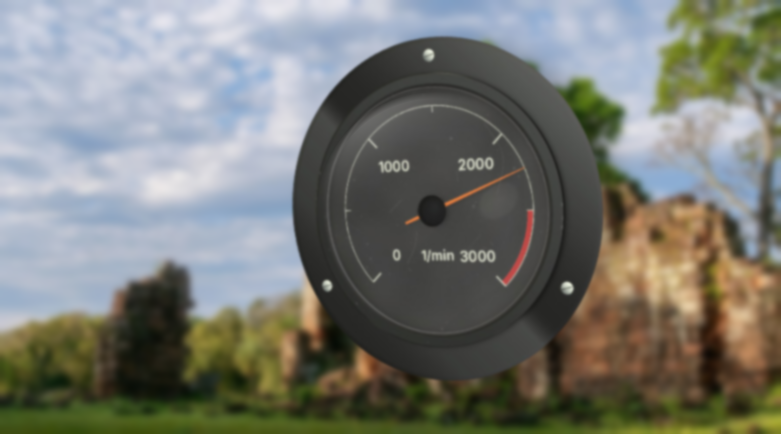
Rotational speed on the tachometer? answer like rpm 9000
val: rpm 2250
